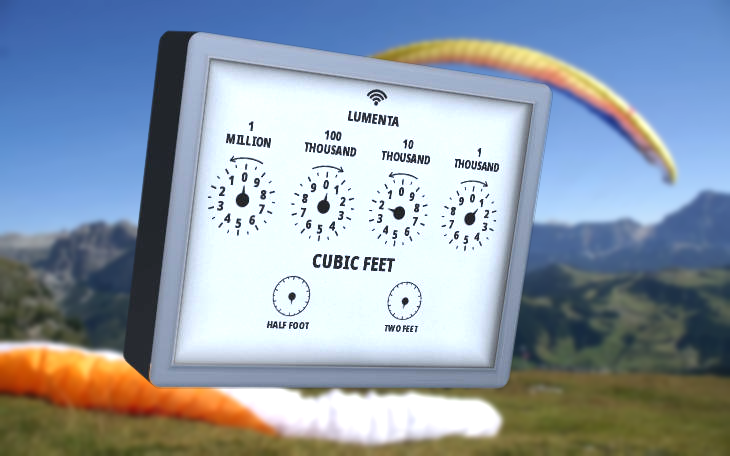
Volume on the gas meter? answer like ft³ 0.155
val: ft³ 2100
